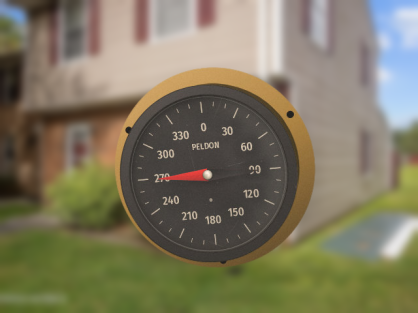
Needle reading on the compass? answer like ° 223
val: ° 270
